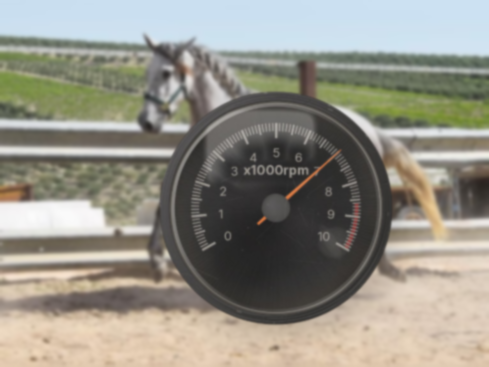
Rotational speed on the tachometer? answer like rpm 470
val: rpm 7000
